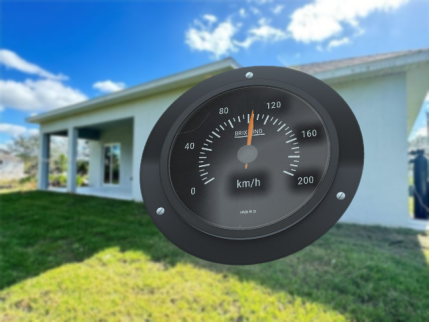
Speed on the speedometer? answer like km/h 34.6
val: km/h 105
